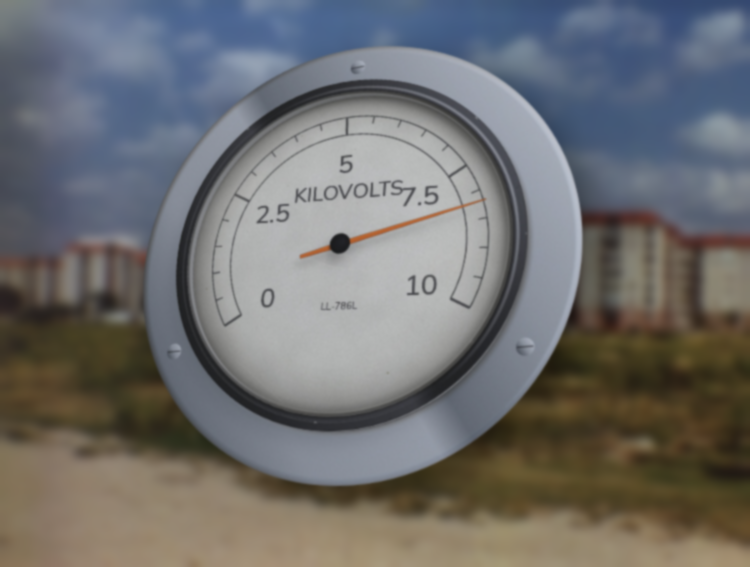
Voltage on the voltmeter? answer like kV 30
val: kV 8.25
